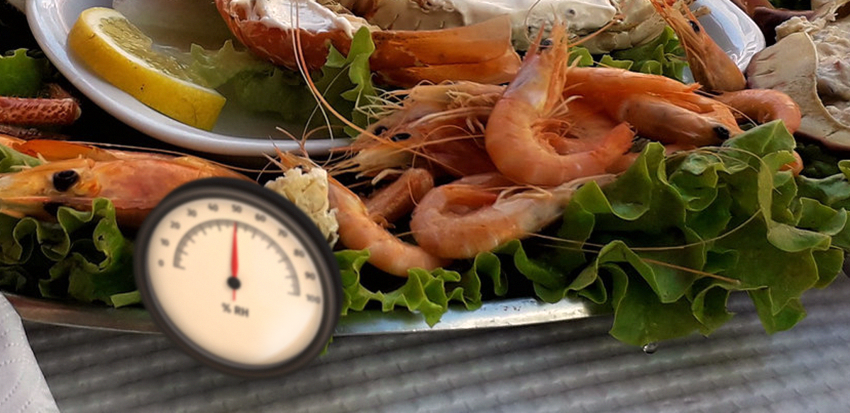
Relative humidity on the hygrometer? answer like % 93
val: % 50
